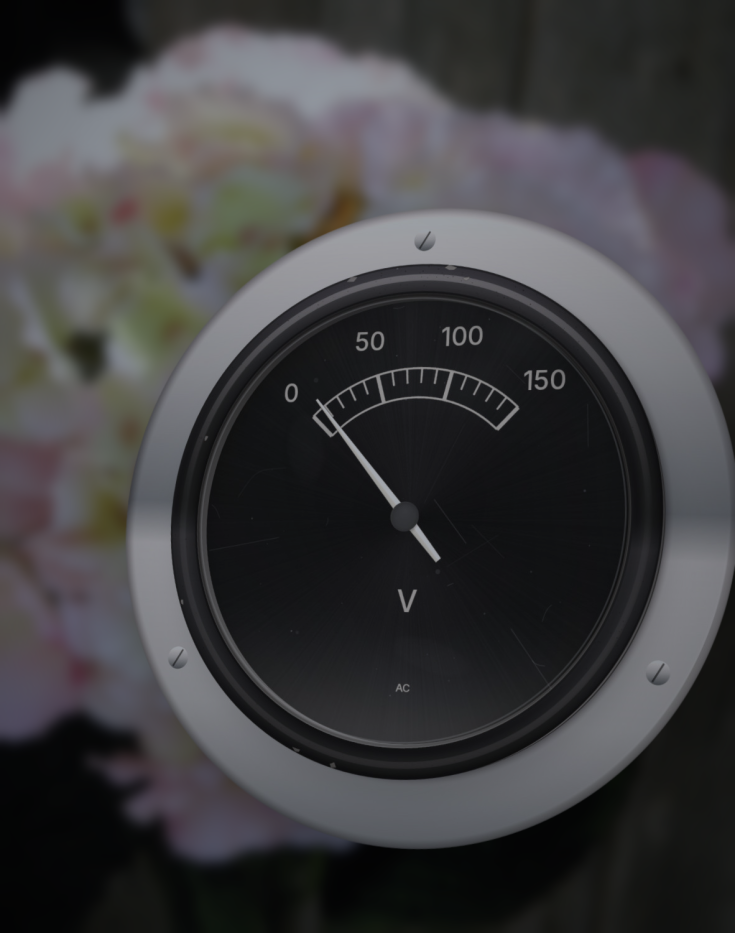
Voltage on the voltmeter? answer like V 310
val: V 10
